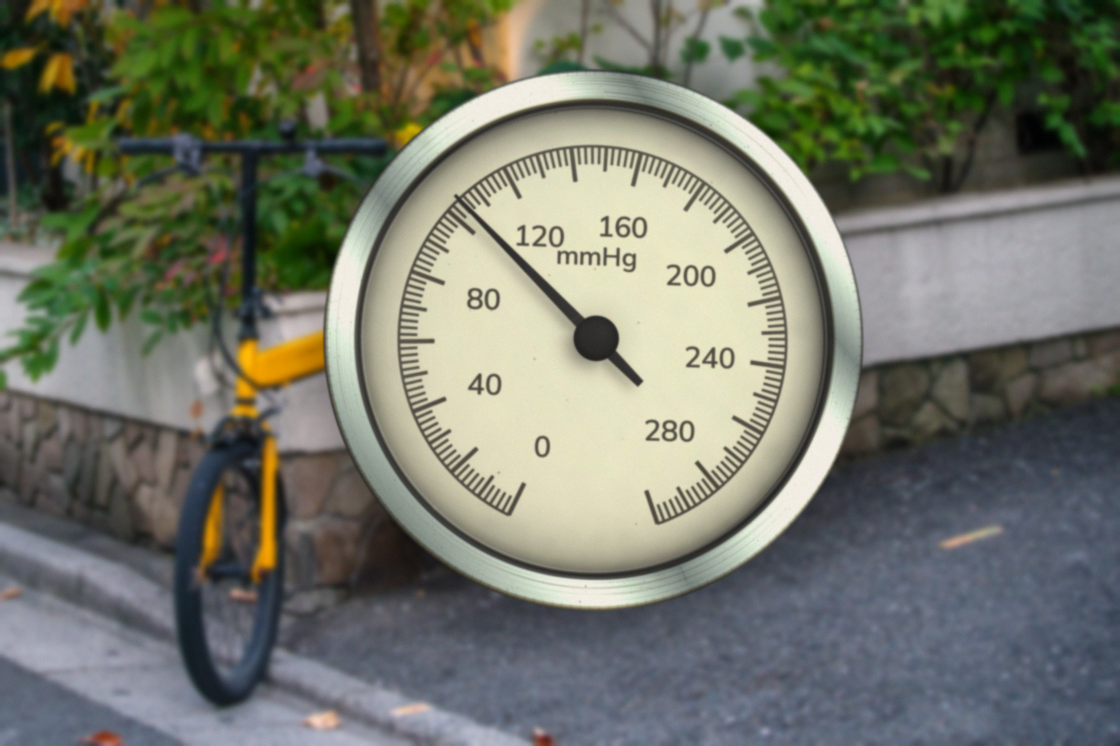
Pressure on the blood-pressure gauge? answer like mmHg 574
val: mmHg 104
